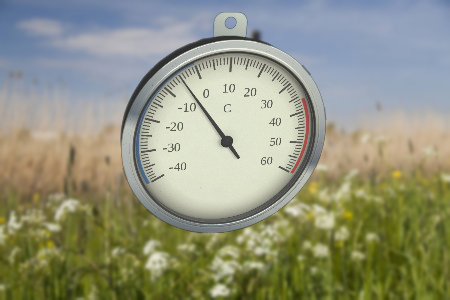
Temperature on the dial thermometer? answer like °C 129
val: °C -5
